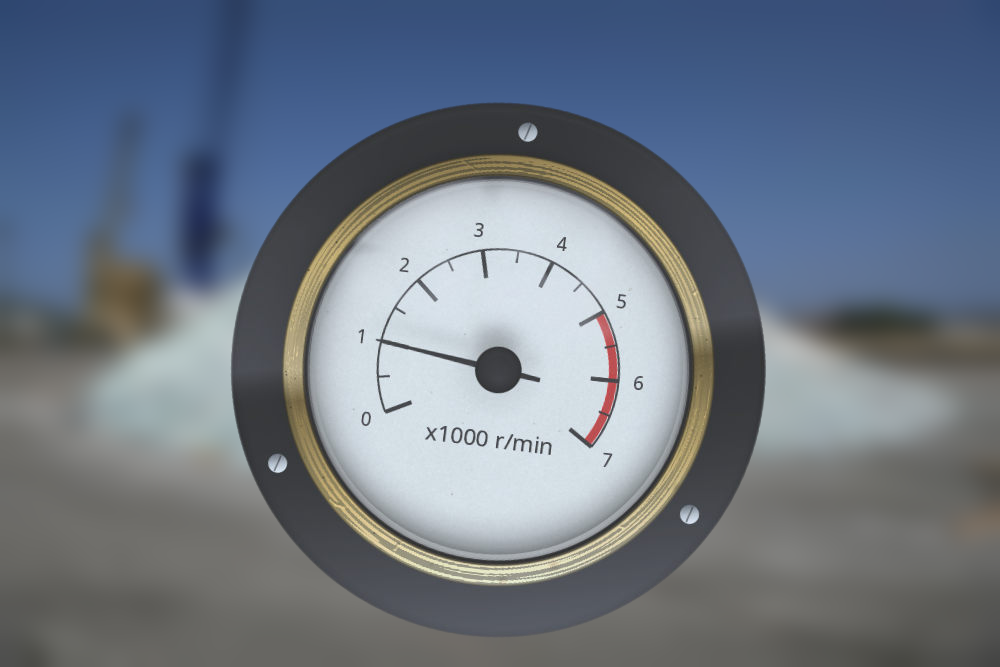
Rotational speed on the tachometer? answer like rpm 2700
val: rpm 1000
